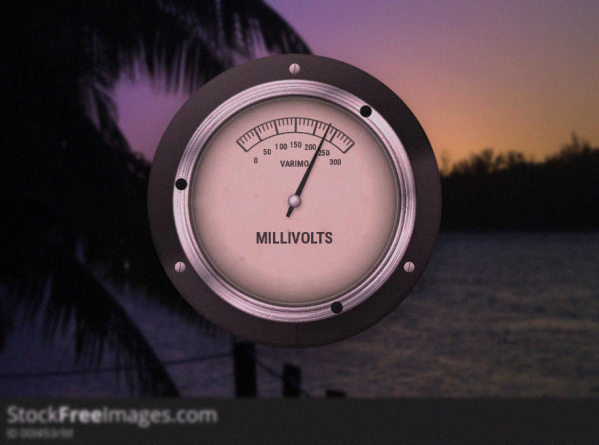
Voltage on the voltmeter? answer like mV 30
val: mV 230
